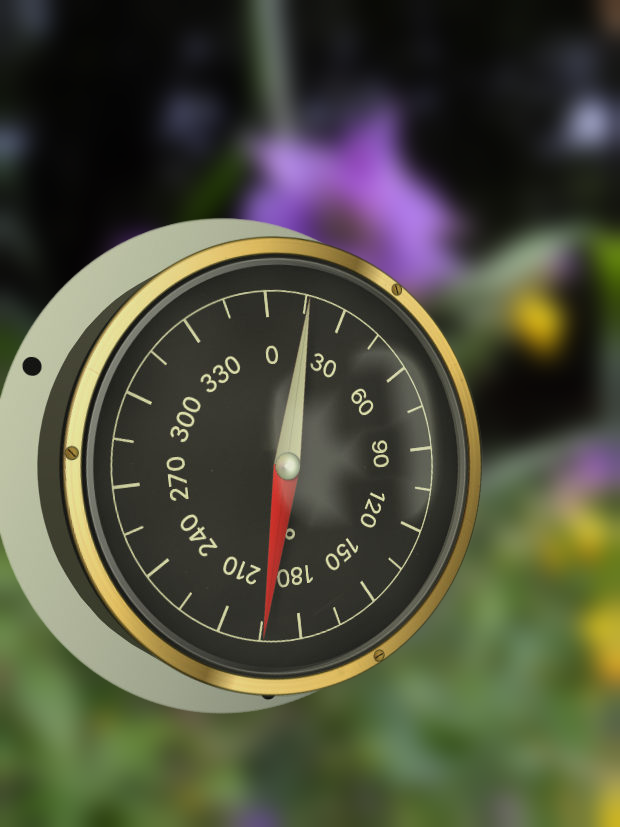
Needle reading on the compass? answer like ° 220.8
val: ° 195
